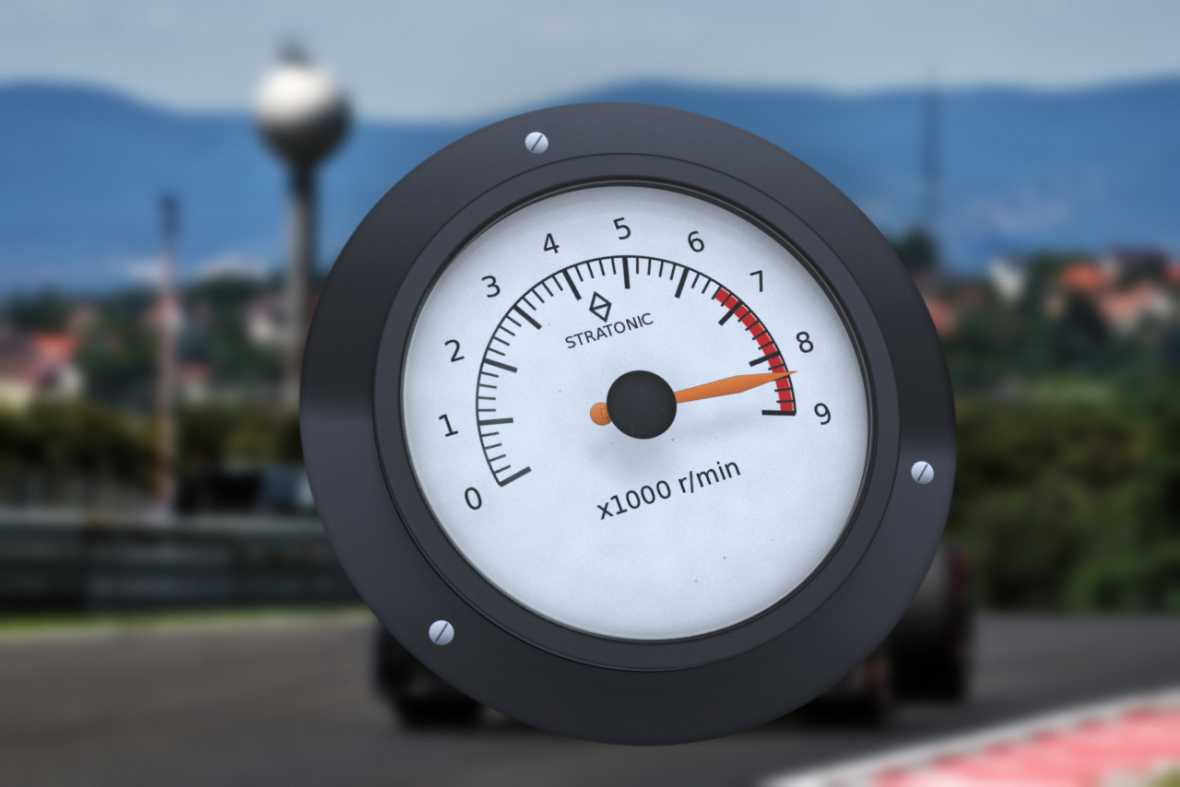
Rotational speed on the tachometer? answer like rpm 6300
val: rpm 8400
